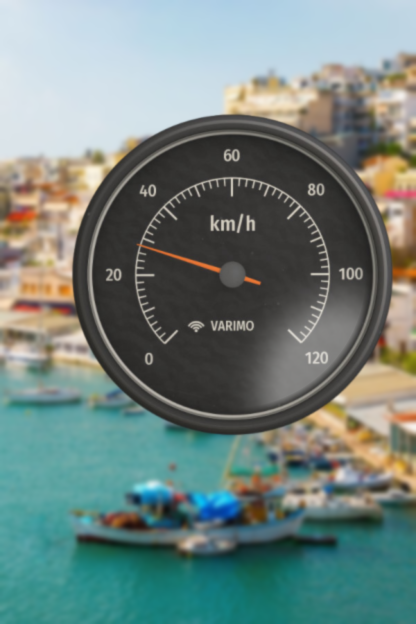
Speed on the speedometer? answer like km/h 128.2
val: km/h 28
